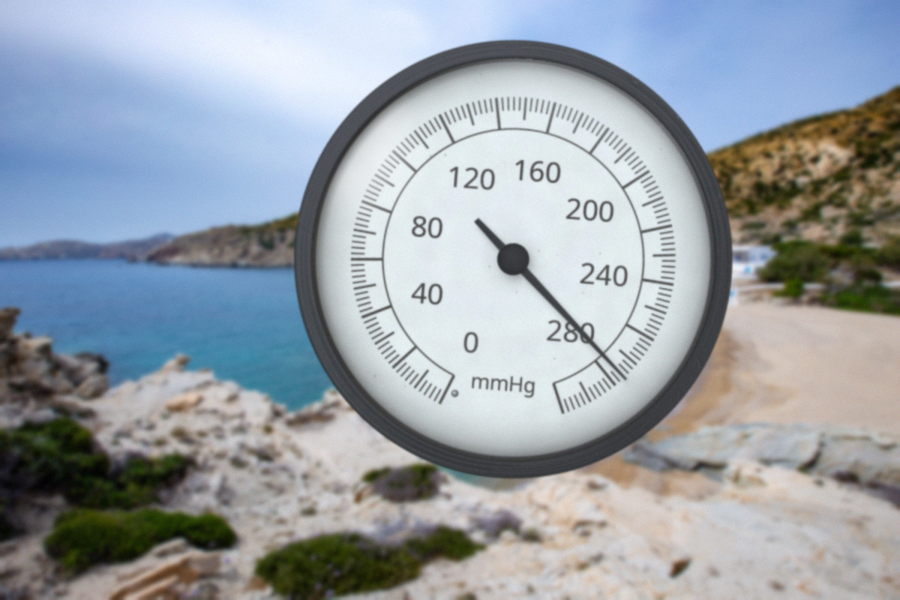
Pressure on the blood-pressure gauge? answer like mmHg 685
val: mmHg 276
